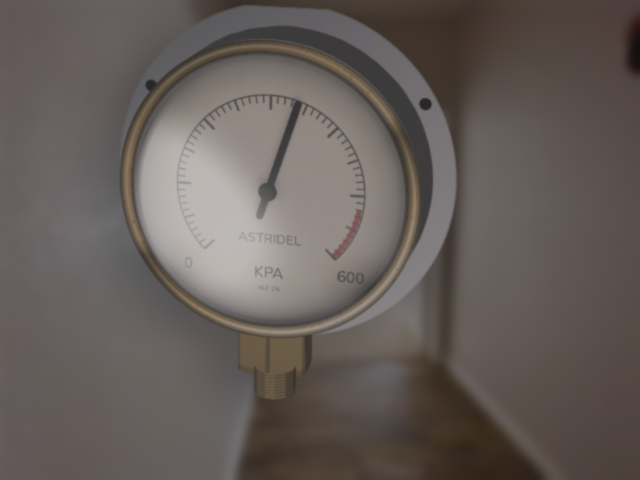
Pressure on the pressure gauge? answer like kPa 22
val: kPa 340
